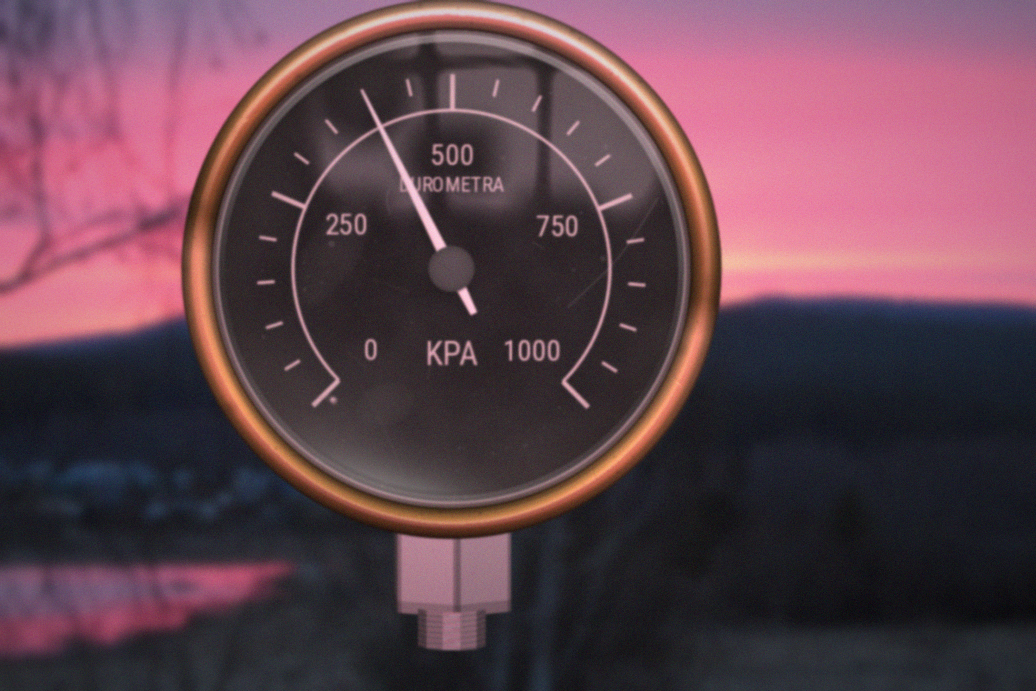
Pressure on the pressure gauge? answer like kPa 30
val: kPa 400
